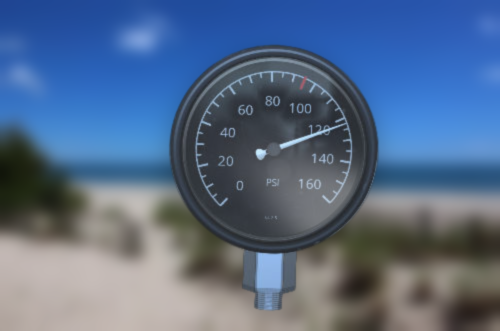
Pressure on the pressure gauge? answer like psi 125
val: psi 122.5
